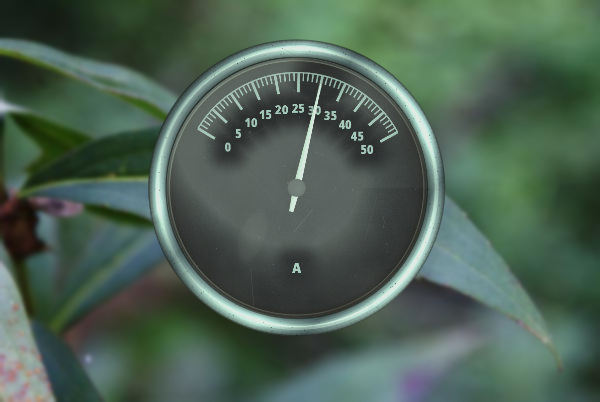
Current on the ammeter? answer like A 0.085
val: A 30
